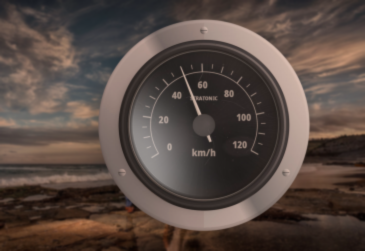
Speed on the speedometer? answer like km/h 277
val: km/h 50
